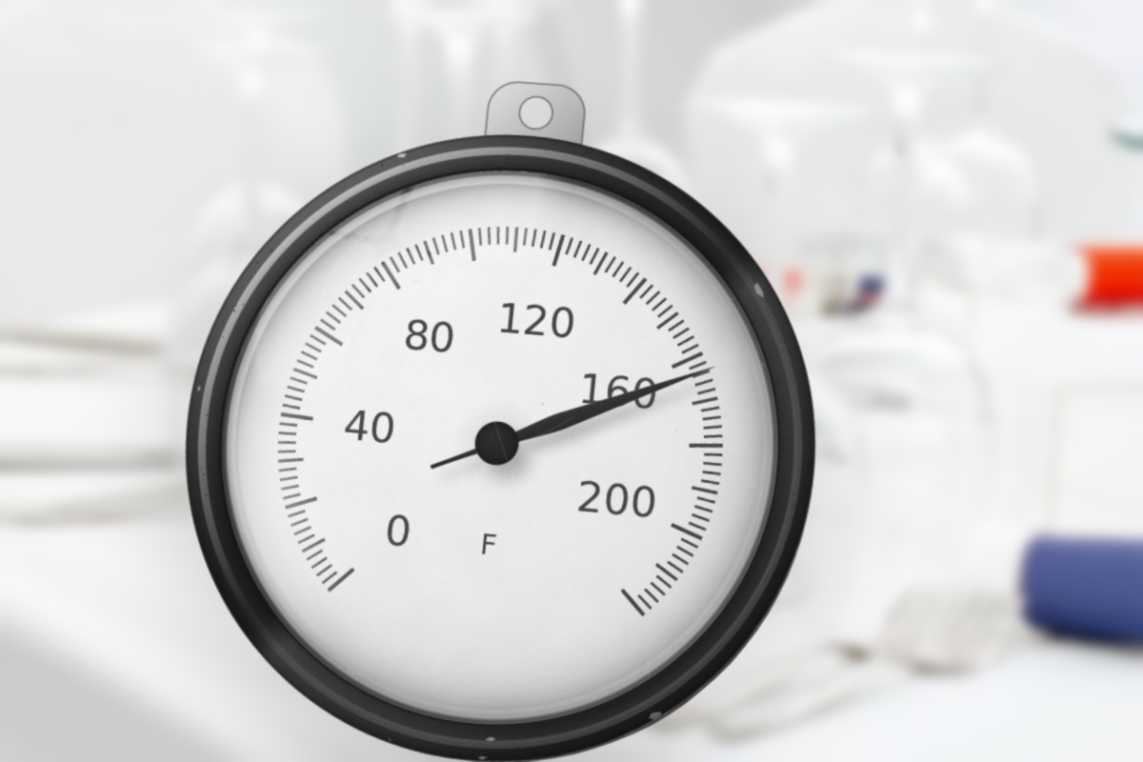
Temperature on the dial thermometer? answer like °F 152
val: °F 164
